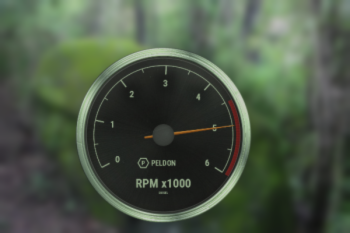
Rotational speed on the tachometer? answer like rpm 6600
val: rpm 5000
